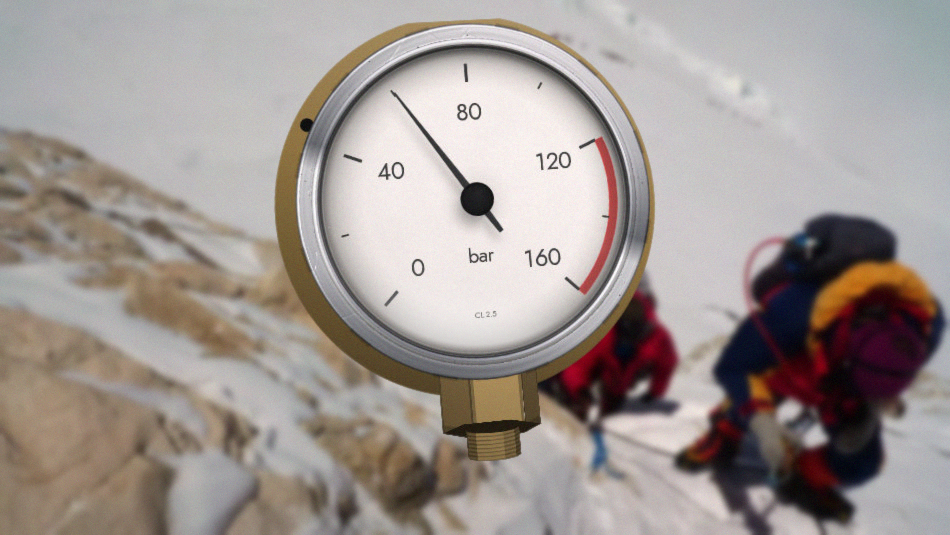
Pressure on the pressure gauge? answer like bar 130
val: bar 60
